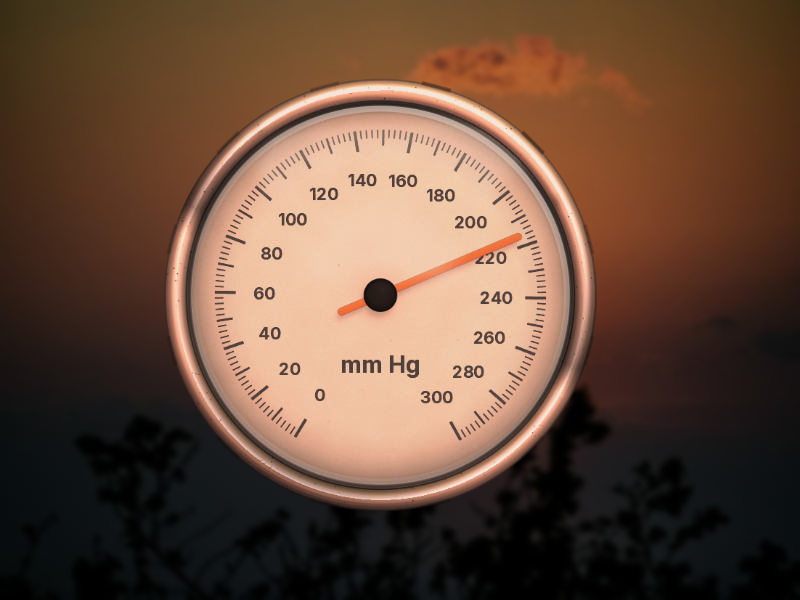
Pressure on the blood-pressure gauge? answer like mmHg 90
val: mmHg 216
